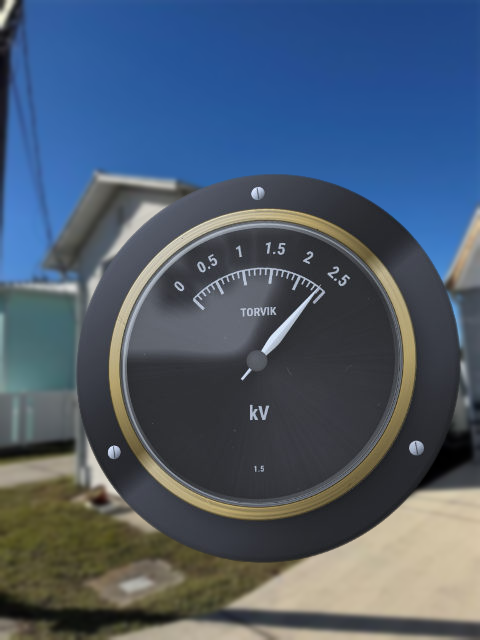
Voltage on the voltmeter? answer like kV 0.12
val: kV 2.4
